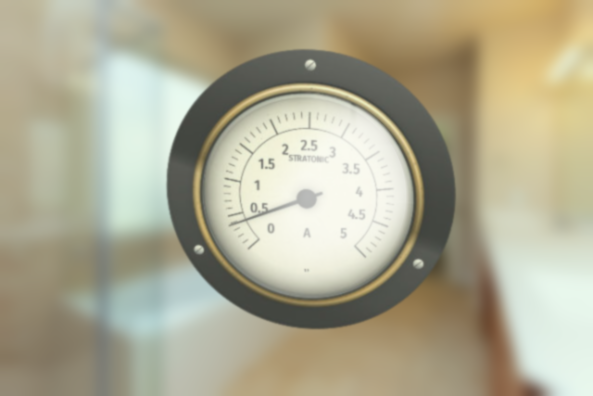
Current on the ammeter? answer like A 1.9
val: A 0.4
